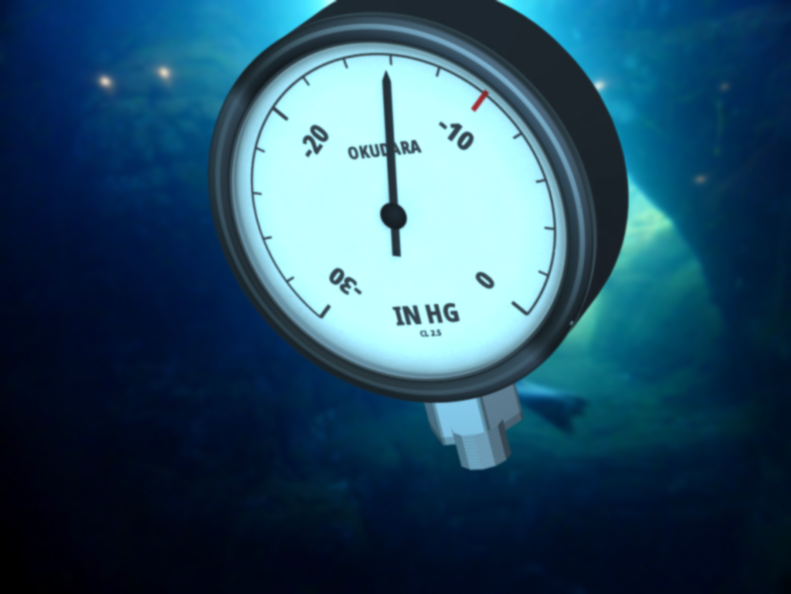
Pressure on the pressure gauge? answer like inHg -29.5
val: inHg -14
